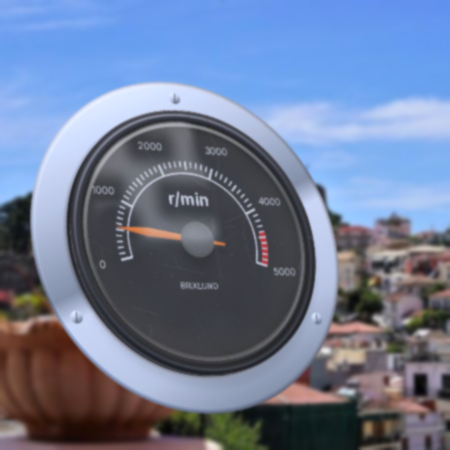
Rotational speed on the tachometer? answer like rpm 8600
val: rpm 500
